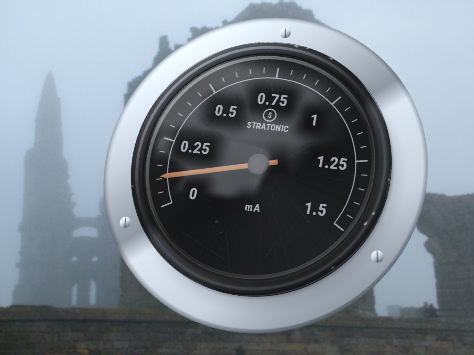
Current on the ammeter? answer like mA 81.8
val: mA 0.1
